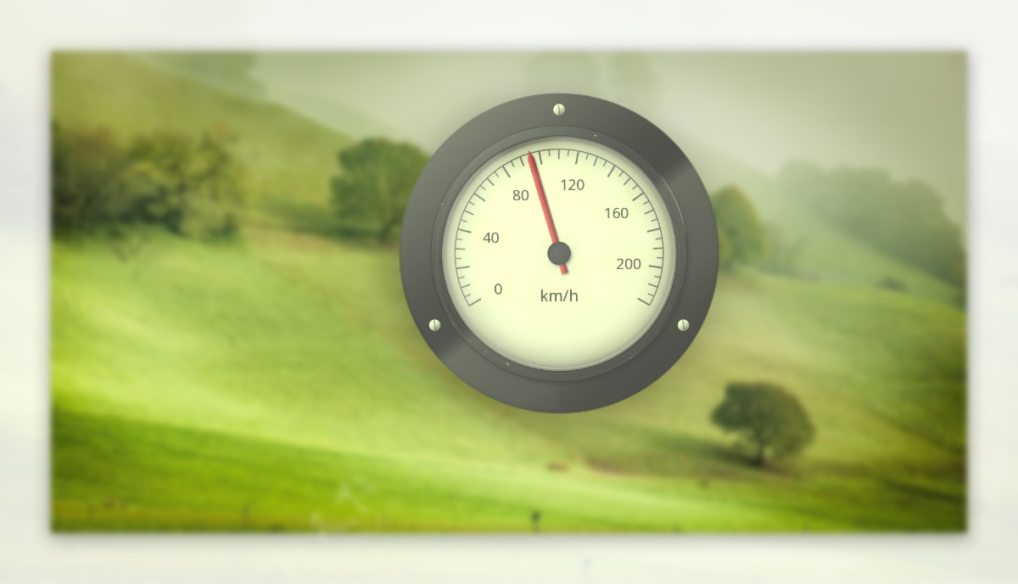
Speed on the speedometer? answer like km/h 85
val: km/h 95
